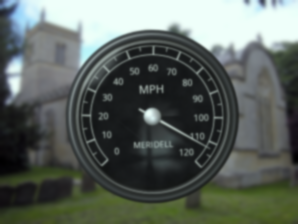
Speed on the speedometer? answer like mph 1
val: mph 112.5
